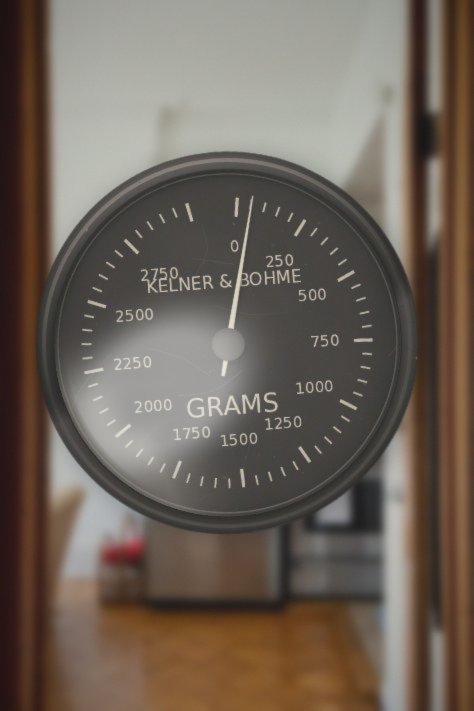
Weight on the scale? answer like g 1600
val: g 50
